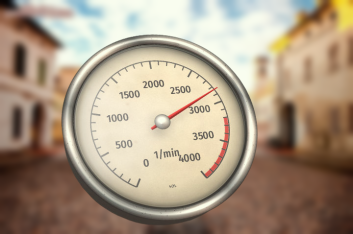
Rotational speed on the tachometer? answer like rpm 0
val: rpm 2850
